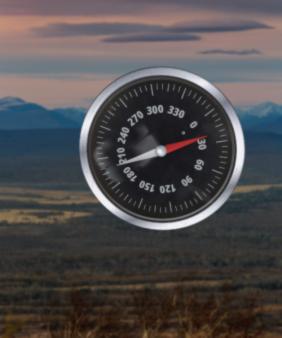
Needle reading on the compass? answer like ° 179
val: ° 20
